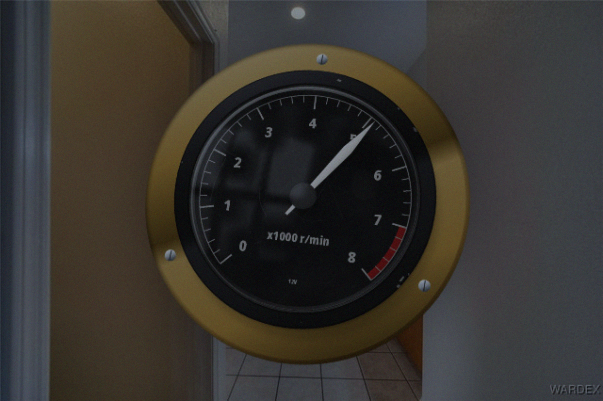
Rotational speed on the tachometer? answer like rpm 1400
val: rpm 5100
